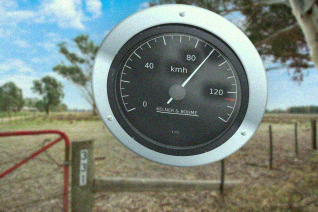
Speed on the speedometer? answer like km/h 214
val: km/h 90
